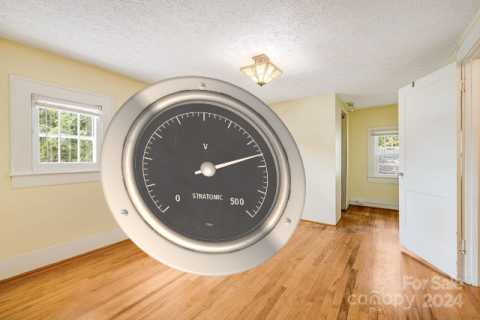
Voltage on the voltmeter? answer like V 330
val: V 380
